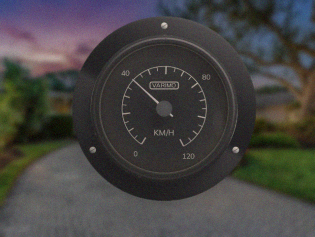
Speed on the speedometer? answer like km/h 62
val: km/h 40
